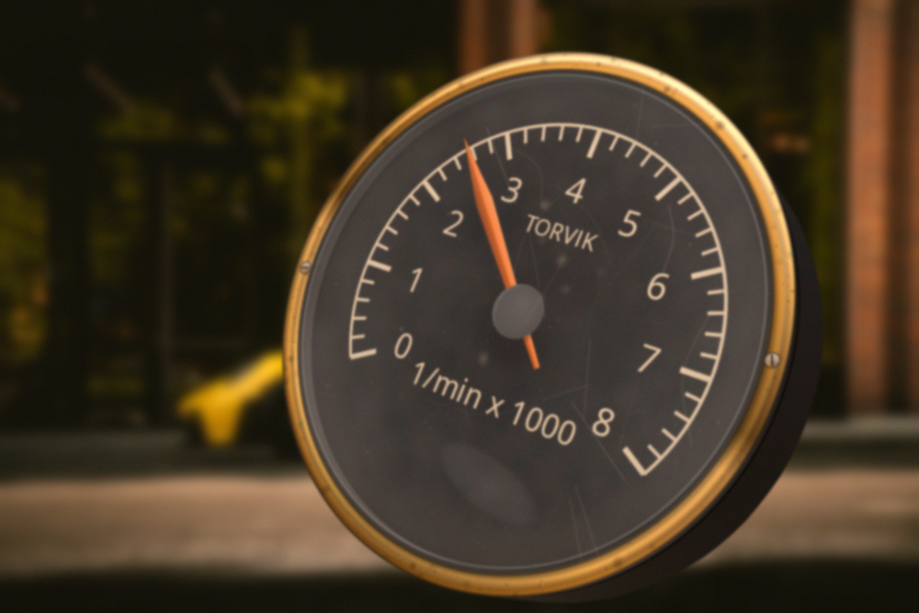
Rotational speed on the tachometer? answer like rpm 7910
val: rpm 2600
